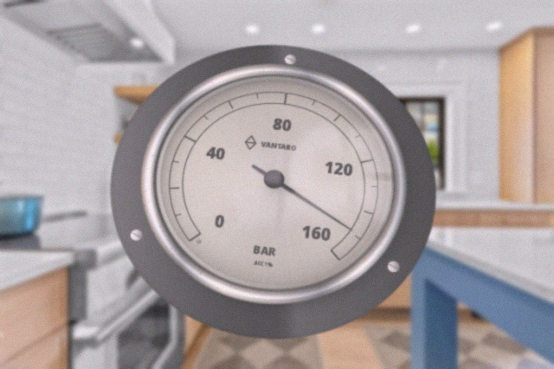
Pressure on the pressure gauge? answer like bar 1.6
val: bar 150
